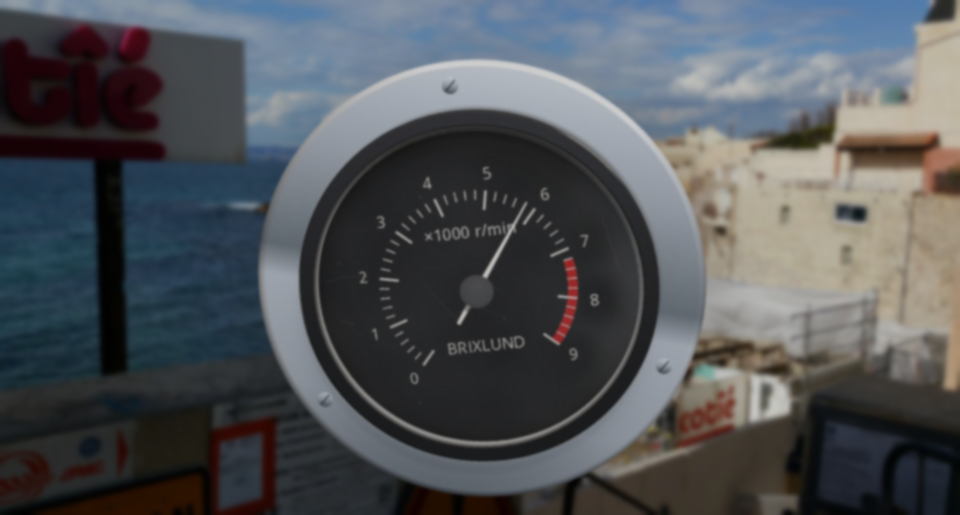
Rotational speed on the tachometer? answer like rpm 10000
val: rpm 5800
